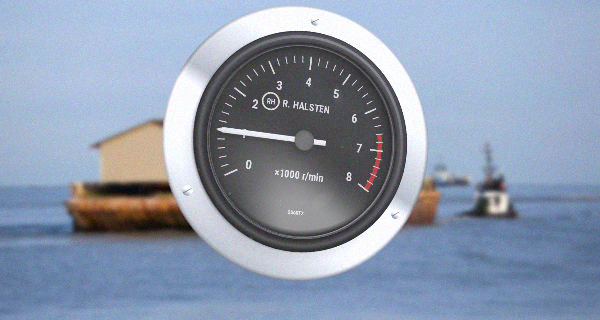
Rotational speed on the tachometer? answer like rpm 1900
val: rpm 1000
